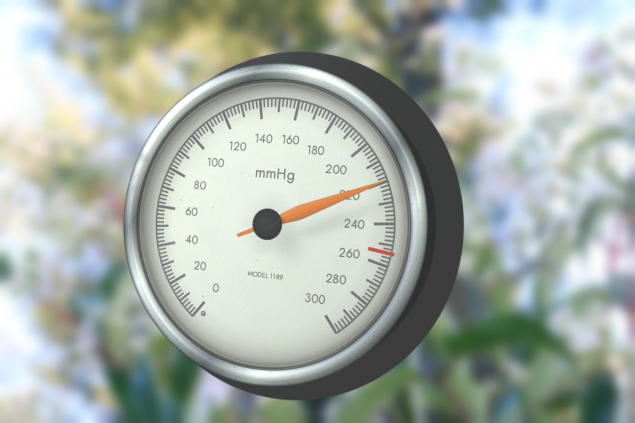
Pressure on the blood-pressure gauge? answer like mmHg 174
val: mmHg 220
